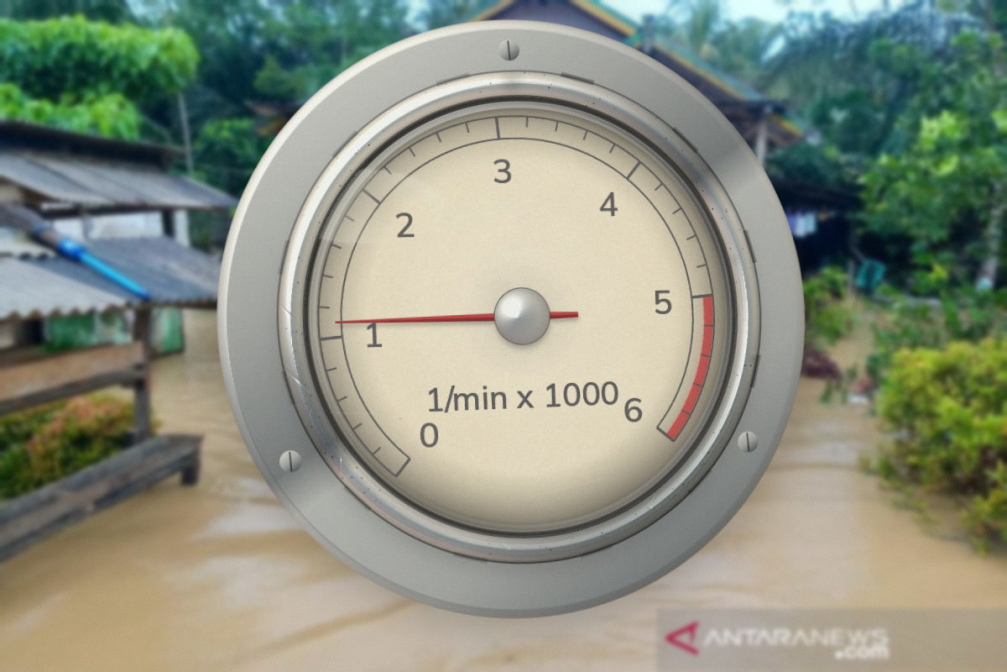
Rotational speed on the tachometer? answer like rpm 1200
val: rpm 1100
